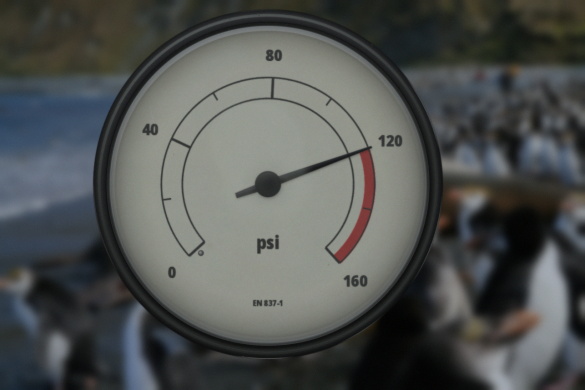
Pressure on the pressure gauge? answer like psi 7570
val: psi 120
